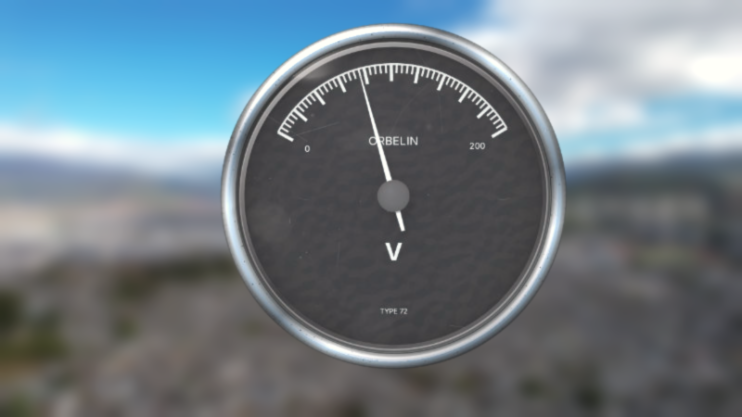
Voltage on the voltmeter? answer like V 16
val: V 76
